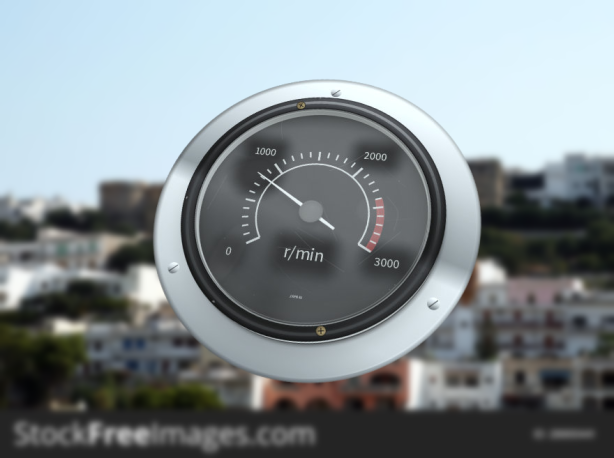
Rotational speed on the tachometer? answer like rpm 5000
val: rpm 800
